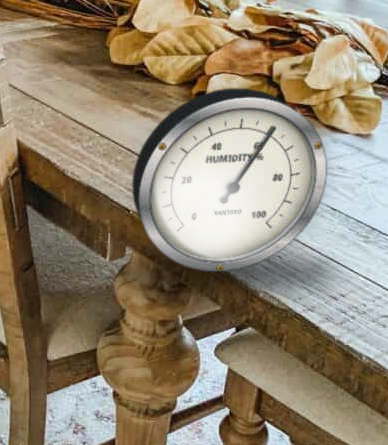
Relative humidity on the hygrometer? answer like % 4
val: % 60
